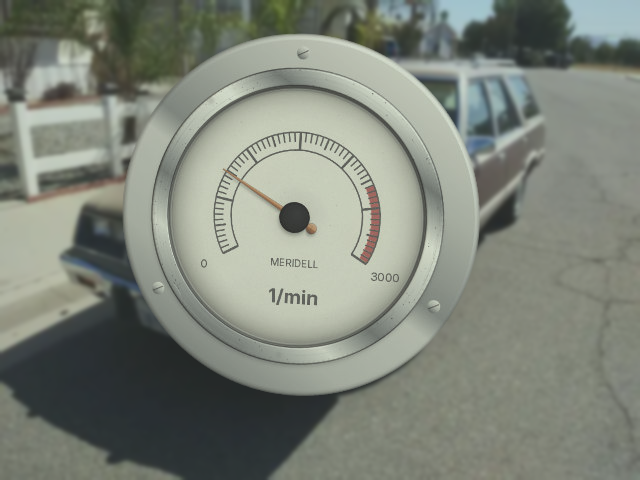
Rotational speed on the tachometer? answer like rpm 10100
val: rpm 750
